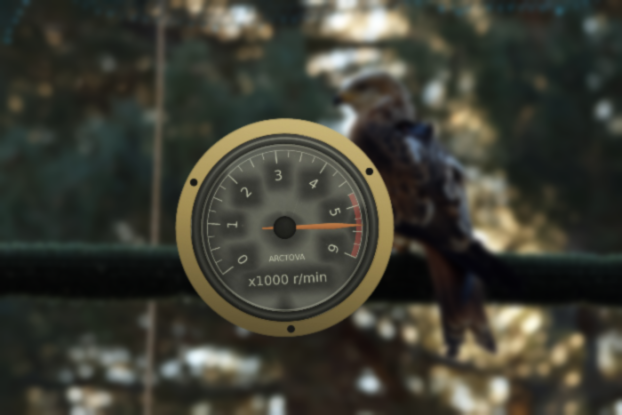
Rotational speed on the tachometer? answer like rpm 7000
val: rpm 5375
